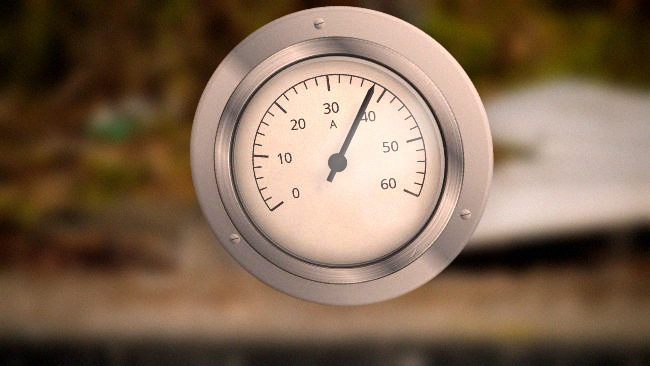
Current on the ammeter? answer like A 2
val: A 38
